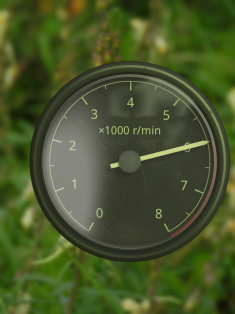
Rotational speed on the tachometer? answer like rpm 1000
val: rpm 6000
